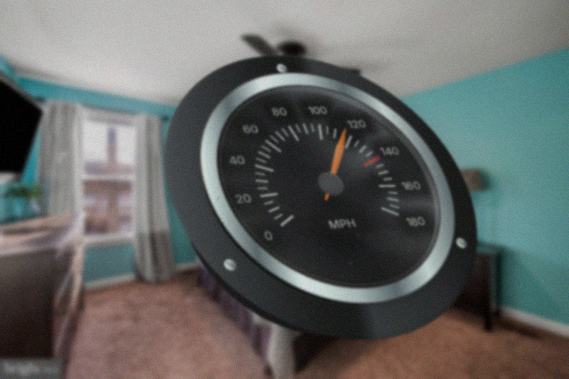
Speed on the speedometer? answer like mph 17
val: mph 115
